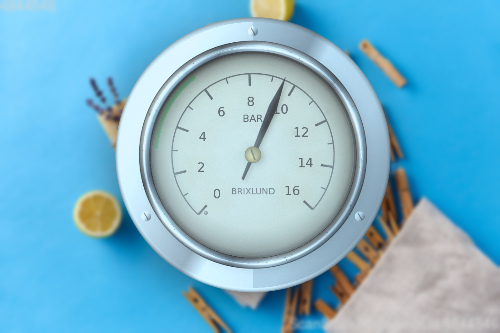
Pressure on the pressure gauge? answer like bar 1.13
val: bar 9.5
